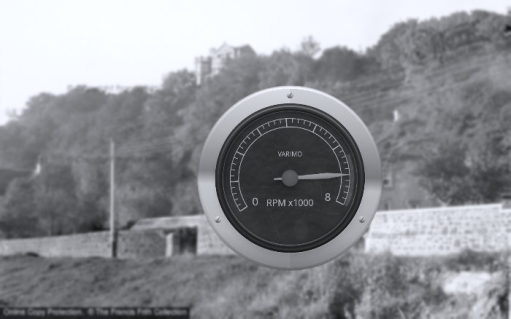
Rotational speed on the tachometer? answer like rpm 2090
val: rpm 7000
